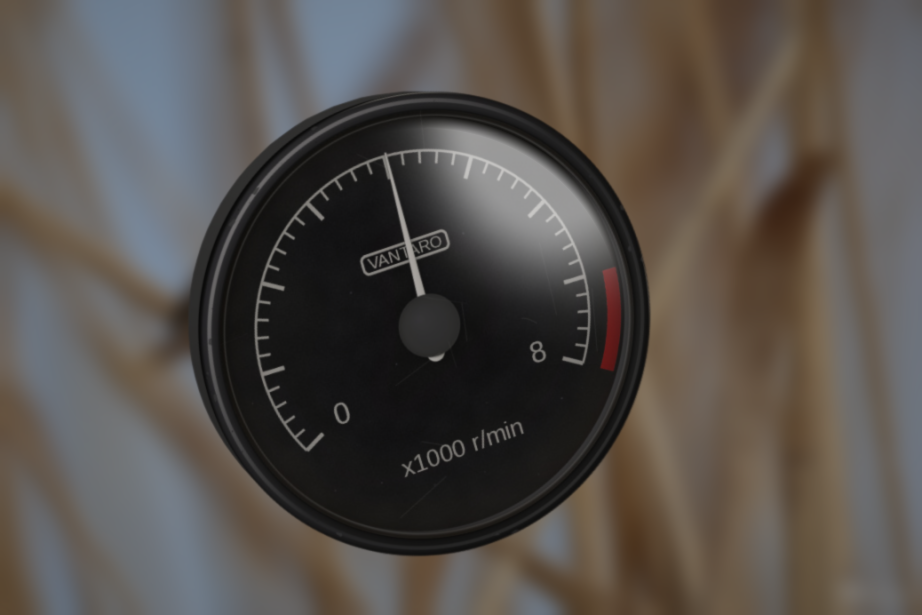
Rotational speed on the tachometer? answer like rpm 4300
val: rpm 4000
